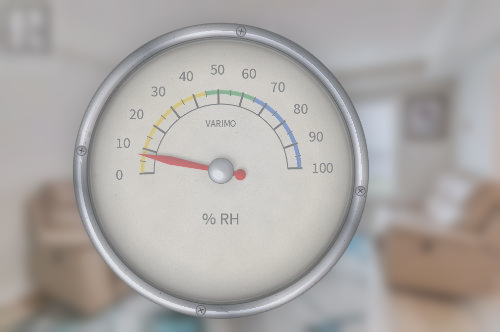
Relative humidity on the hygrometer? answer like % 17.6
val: % 7.5
